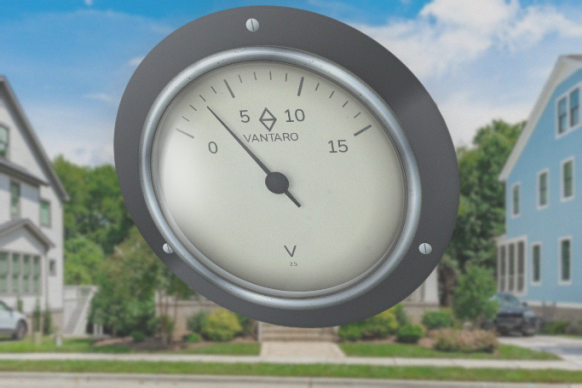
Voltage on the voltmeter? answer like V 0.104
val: V 3
